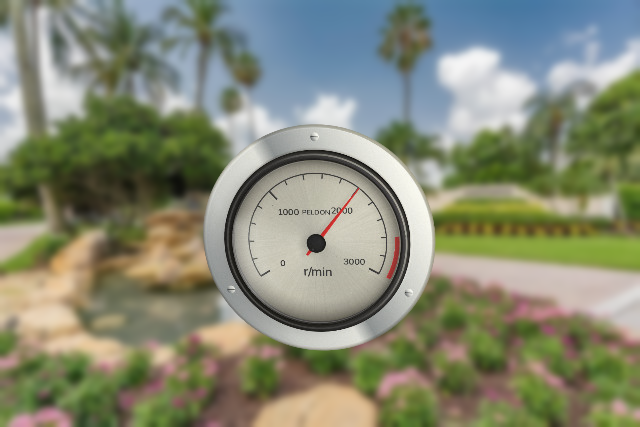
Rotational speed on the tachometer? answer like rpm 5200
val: rpm 2000
